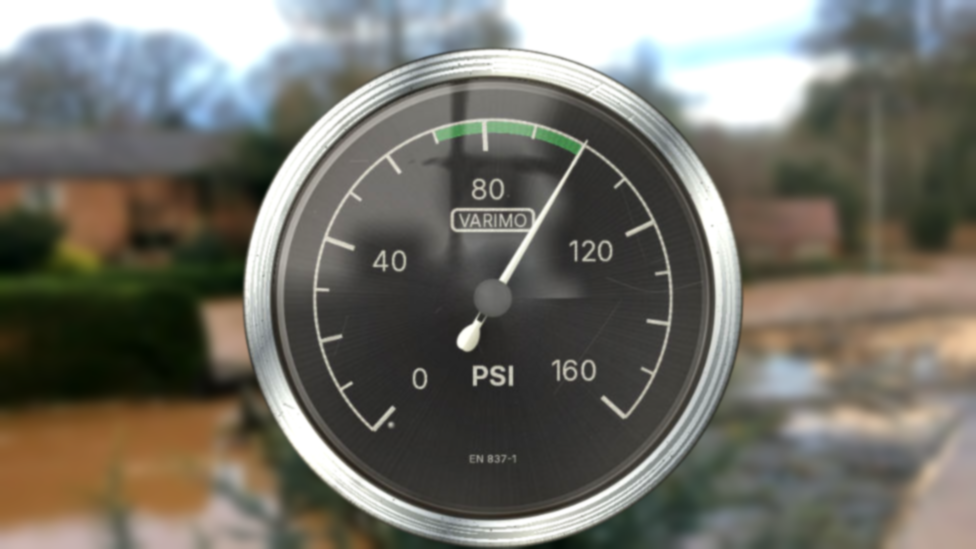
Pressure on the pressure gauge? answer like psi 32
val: psi 100
